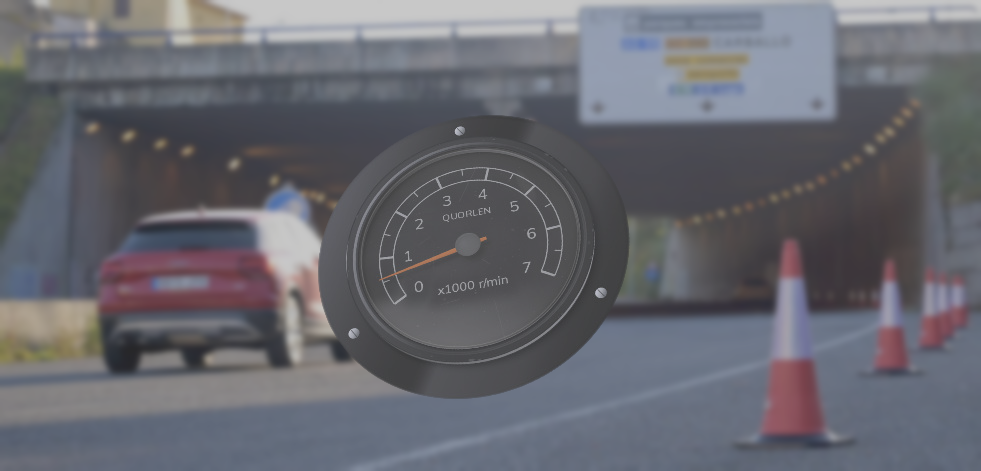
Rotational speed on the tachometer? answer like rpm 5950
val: rpm 500
